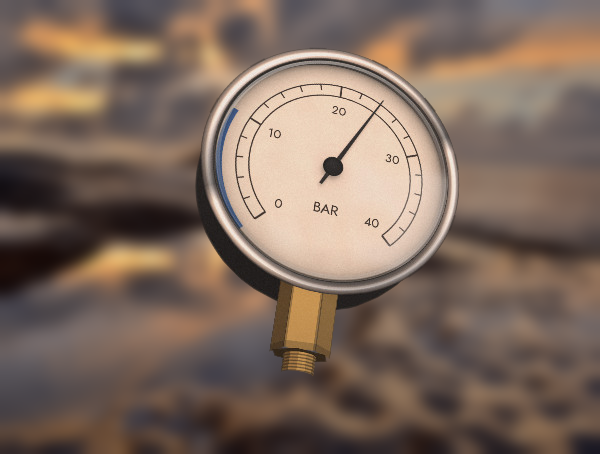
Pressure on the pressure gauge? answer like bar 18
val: bar 24
